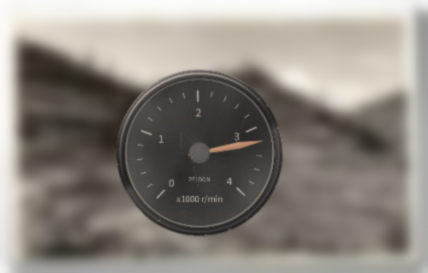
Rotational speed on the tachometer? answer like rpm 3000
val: rpm 3200
